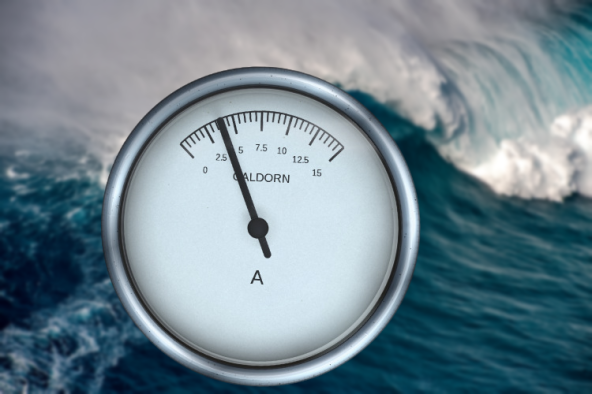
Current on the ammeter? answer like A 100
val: A 4
